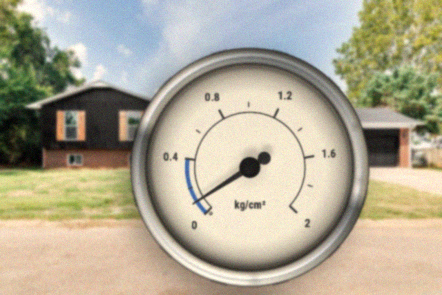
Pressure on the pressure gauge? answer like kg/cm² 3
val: kg/cm² 0.1
